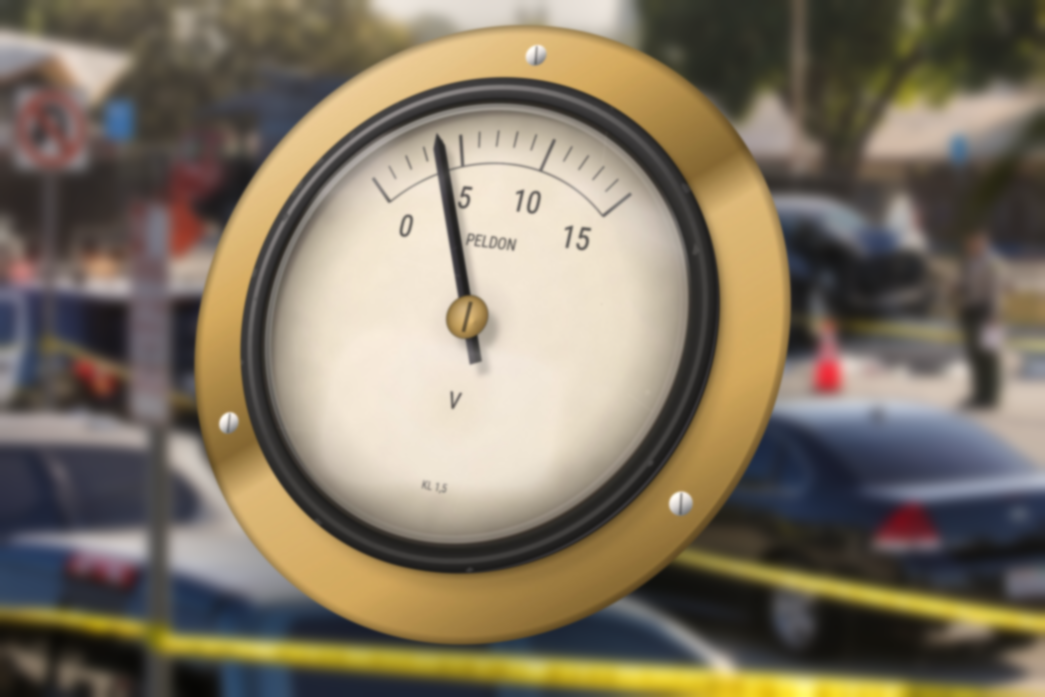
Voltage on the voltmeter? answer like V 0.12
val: V 4
